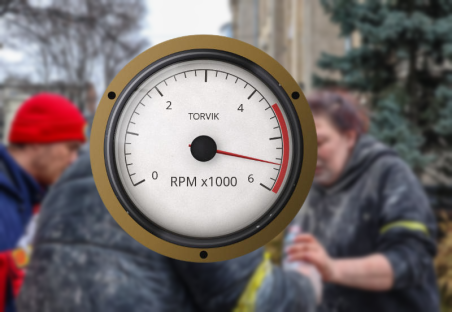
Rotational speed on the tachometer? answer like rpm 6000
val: rpm 5500
